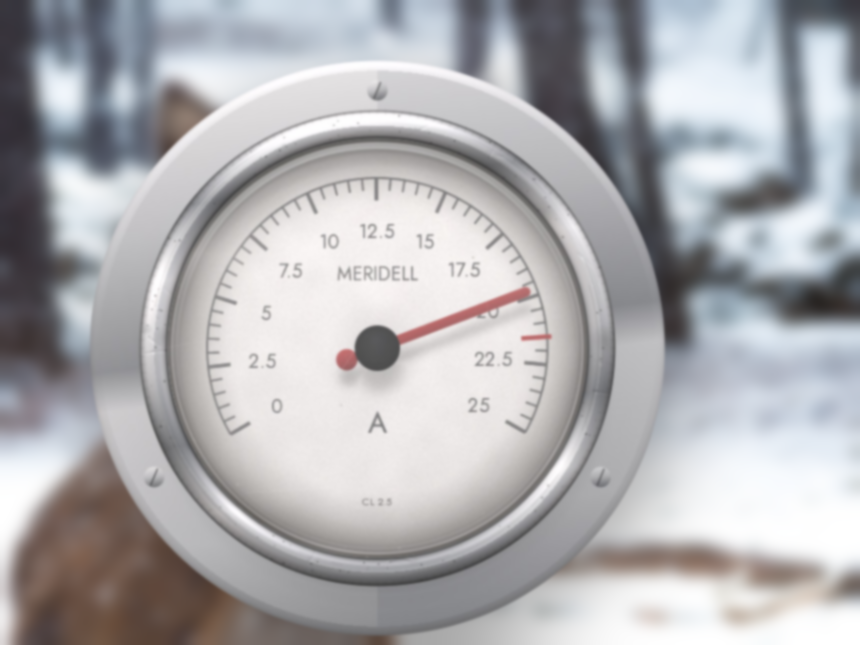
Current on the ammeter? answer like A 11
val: A 19.75
